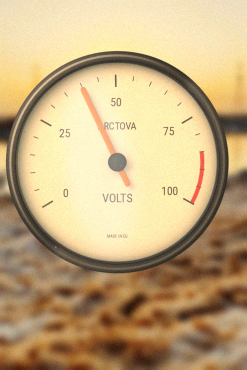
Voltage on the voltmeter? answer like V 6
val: V 40
